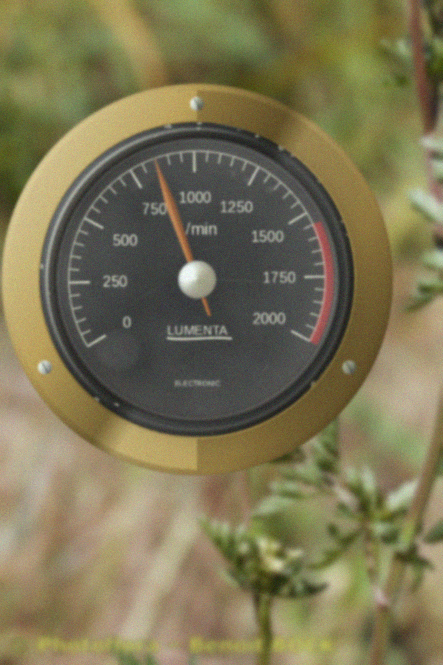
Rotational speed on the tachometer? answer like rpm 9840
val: rpm 850
